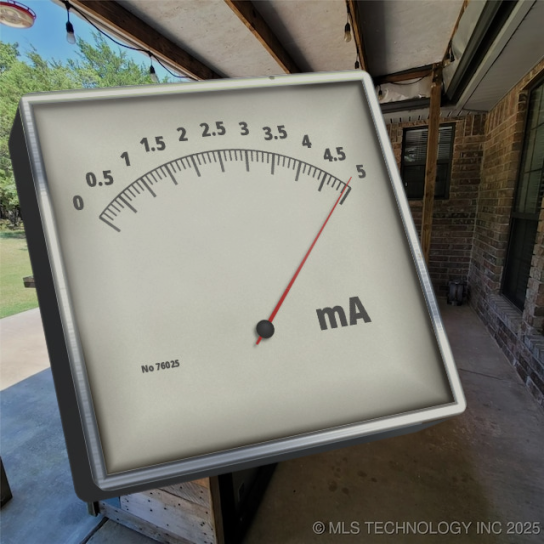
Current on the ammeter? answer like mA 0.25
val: mA 4.9
